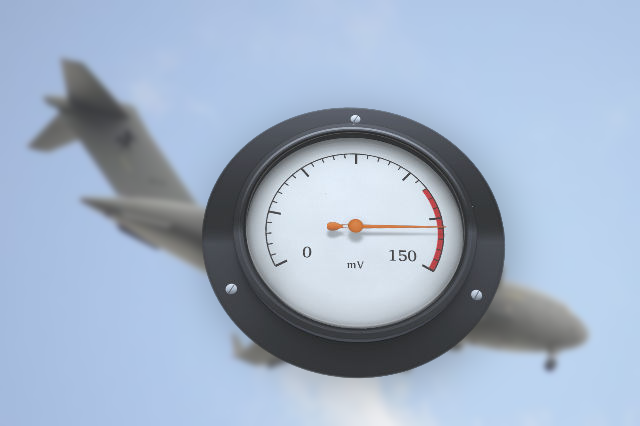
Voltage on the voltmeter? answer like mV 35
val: mV 130
